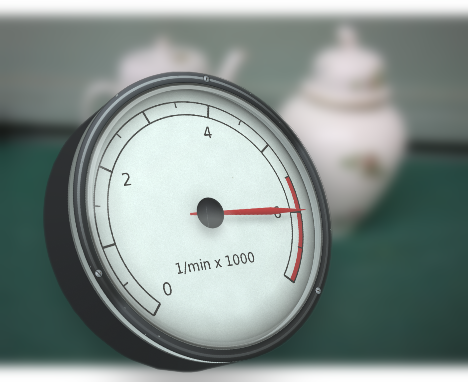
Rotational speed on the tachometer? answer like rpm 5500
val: rpm 6000
